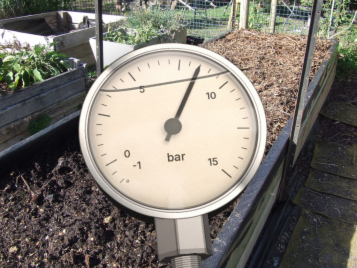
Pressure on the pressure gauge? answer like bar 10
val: bar 8.5
